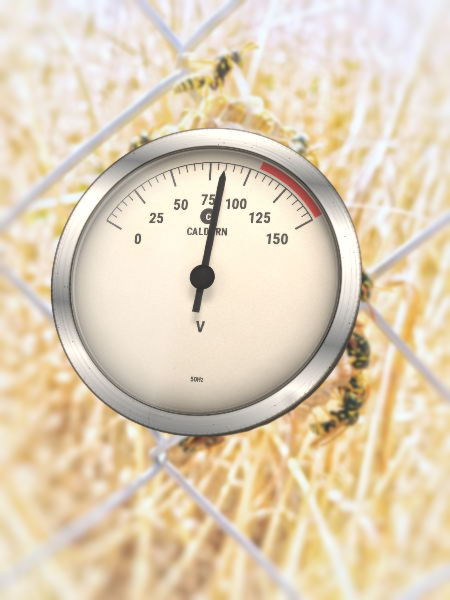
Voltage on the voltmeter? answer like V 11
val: V 85
